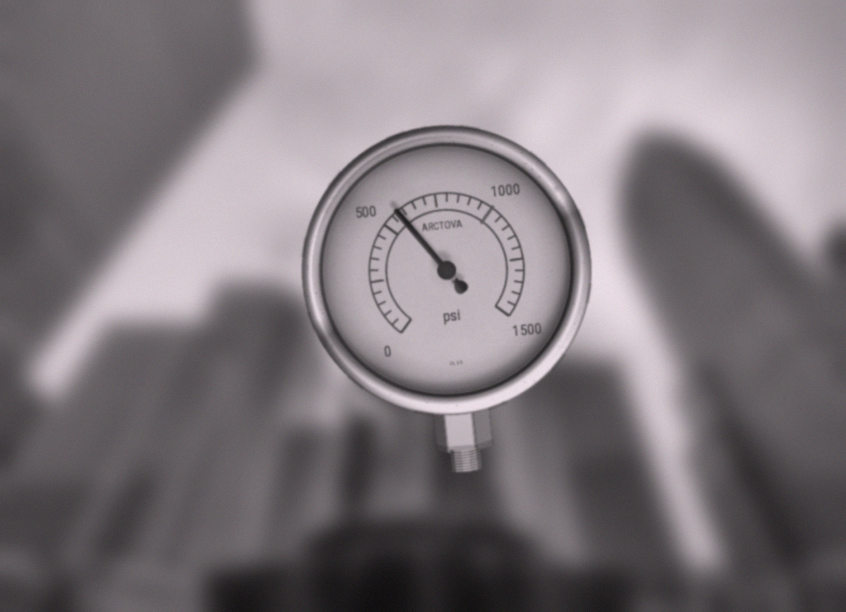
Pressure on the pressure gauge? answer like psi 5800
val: psi 575
